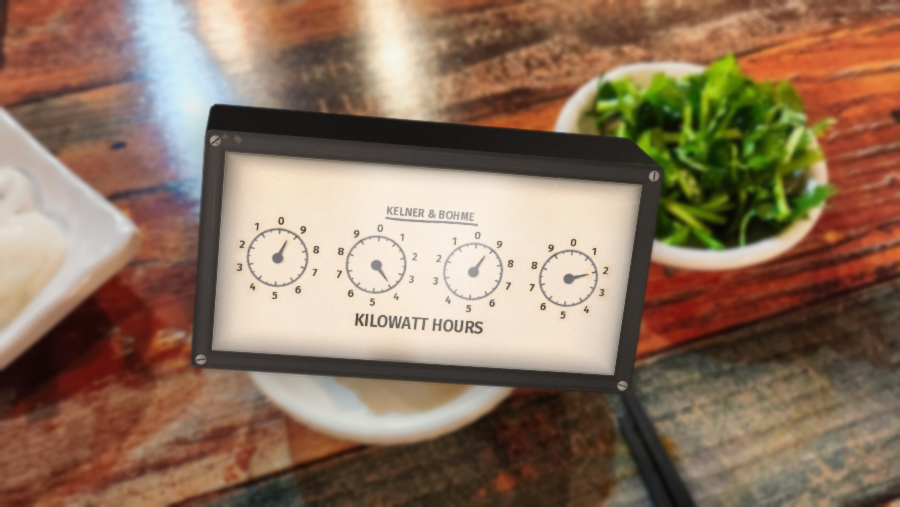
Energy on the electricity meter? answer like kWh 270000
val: kWh 9392
